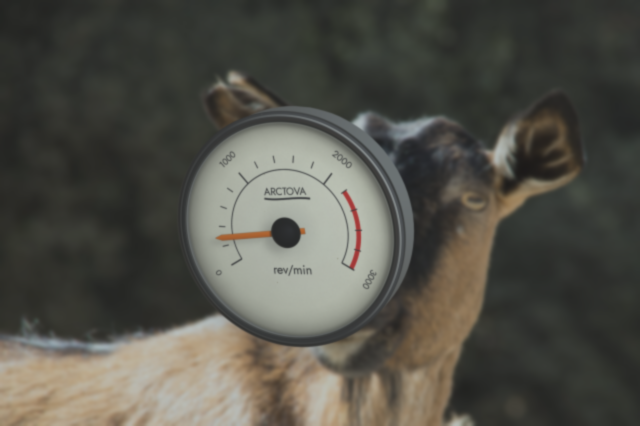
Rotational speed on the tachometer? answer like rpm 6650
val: rpm 300
